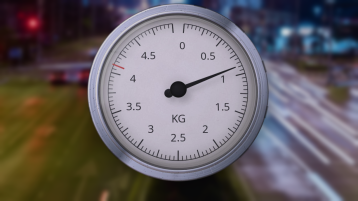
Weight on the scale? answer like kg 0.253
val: kg 0.9
